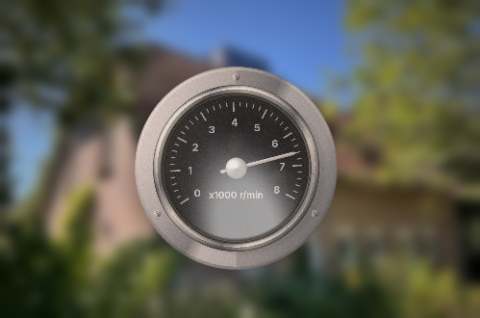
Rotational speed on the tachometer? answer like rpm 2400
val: rpm 6600
